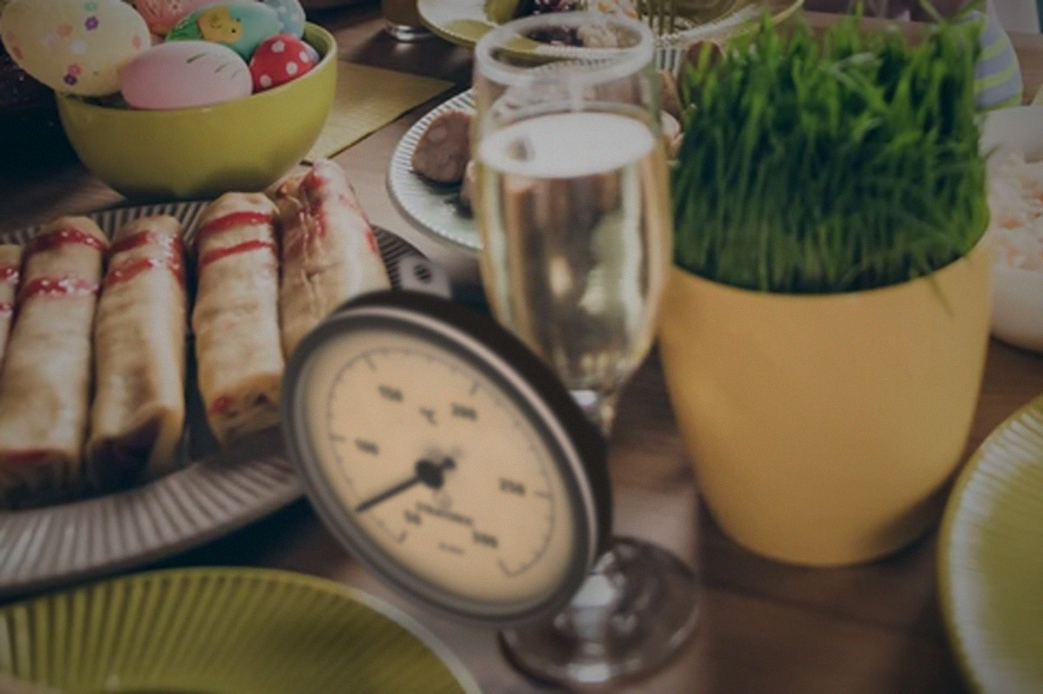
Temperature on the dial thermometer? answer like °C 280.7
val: °C 70
